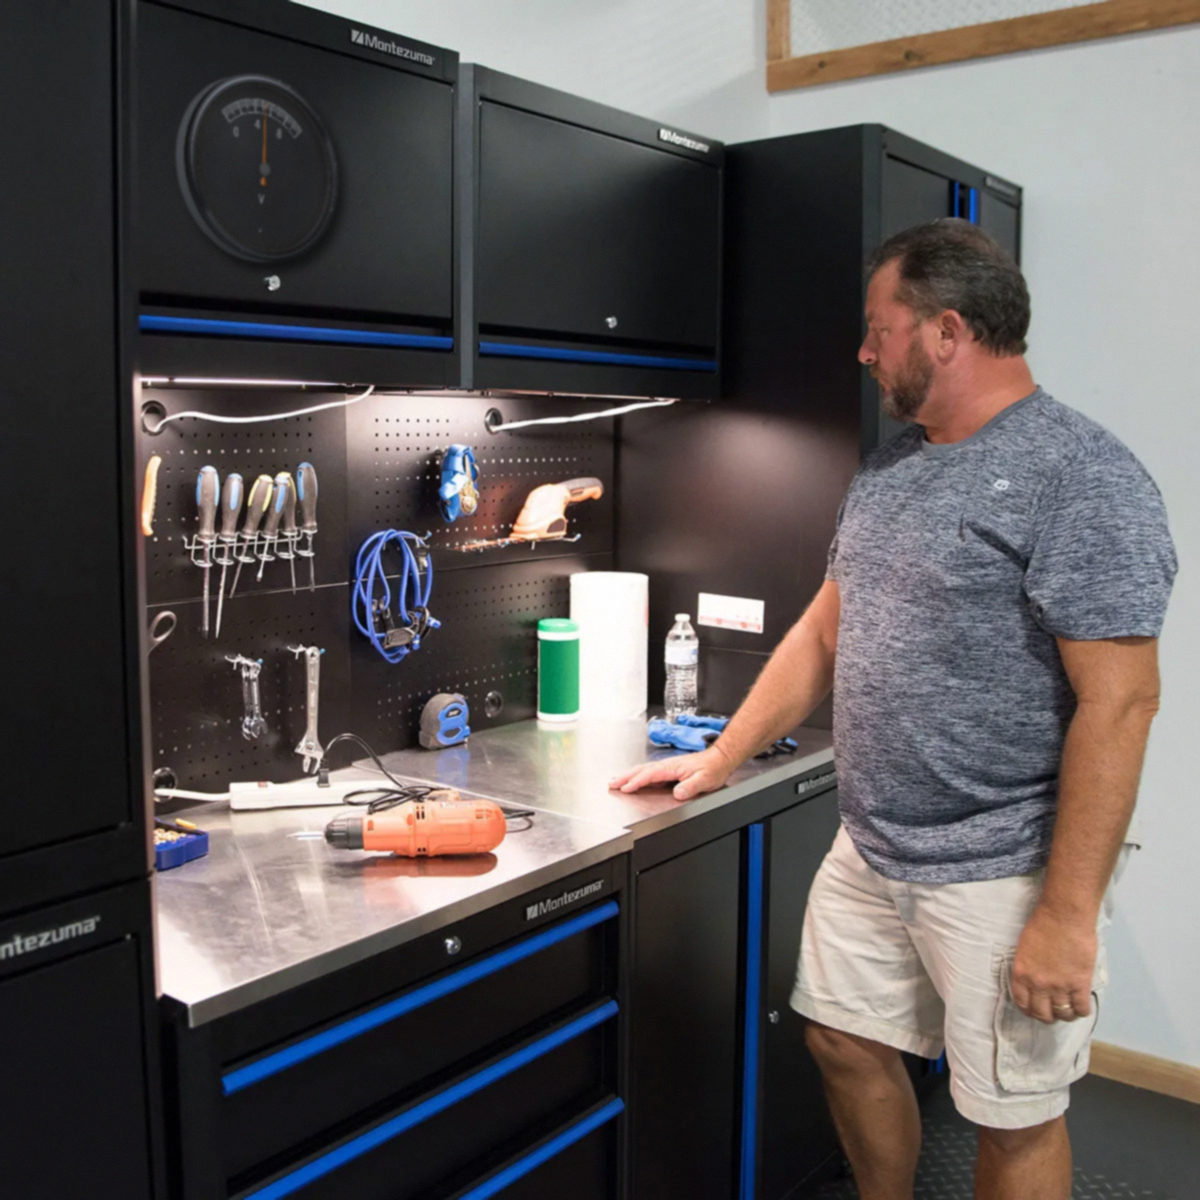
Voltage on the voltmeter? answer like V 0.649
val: V 5
